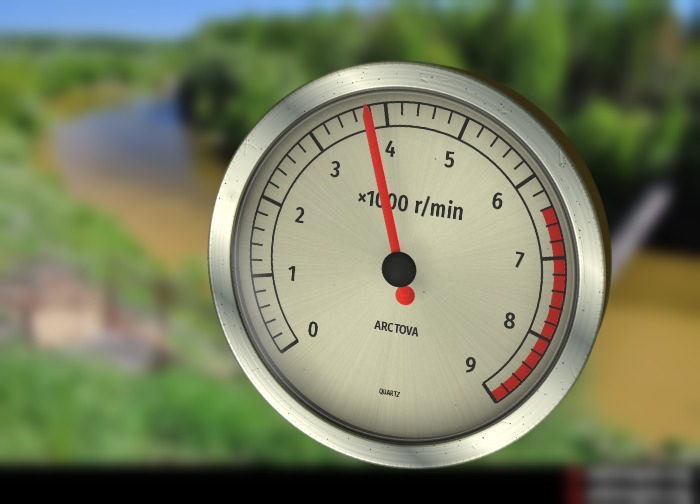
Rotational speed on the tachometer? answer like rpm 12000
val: rpm 3800
